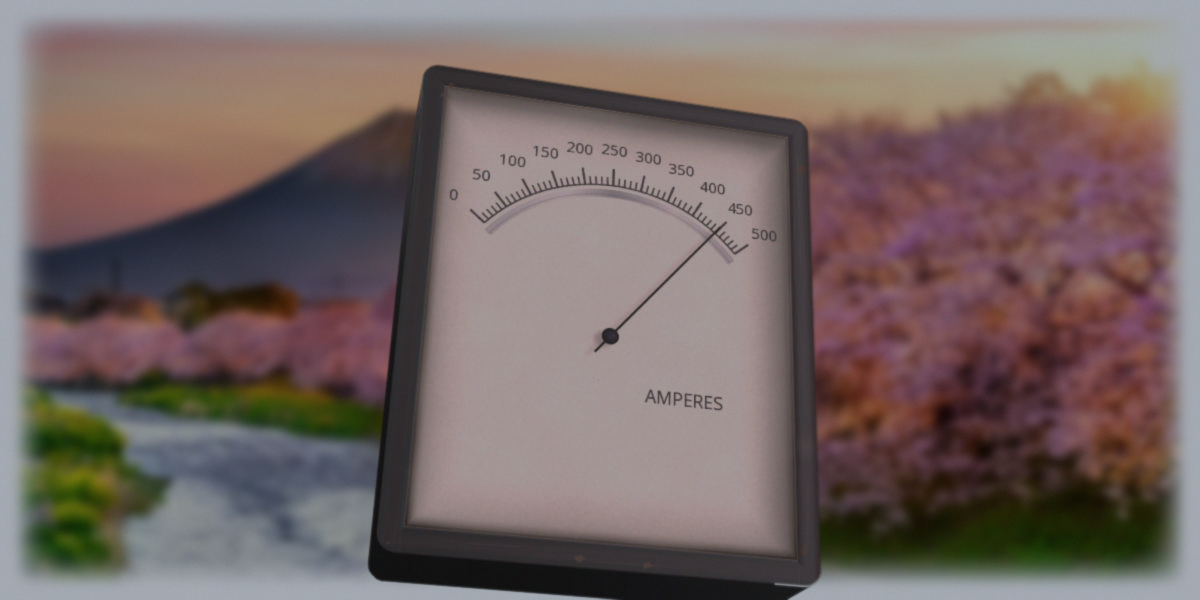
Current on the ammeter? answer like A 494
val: A 450
